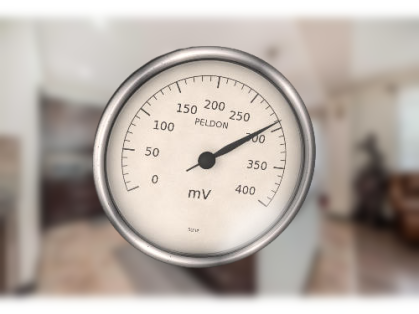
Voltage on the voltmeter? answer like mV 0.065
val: mV 290
